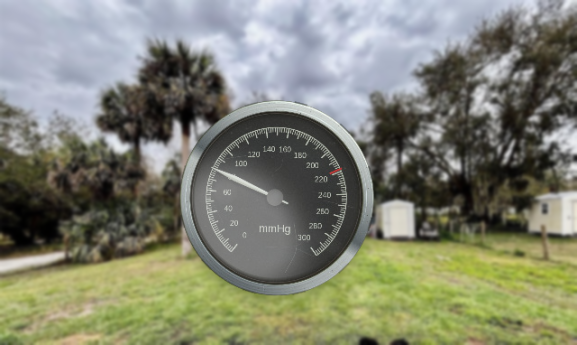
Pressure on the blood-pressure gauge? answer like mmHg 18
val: mmHg 80
